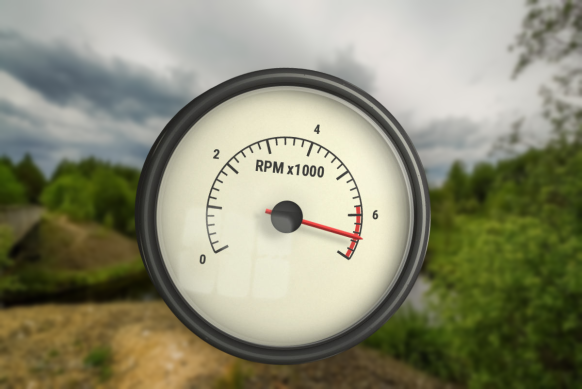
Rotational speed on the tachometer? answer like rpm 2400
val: rpm 6500
